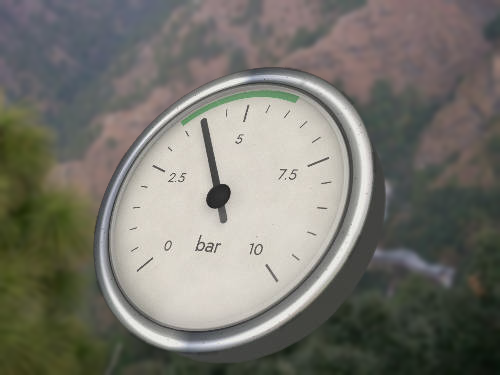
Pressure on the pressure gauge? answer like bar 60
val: bar 4
